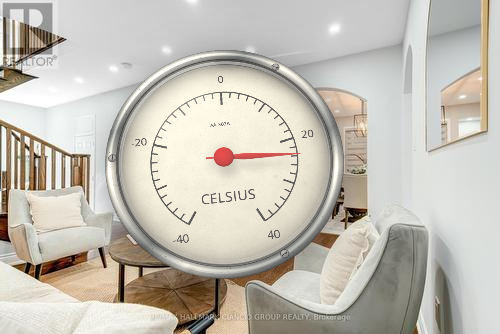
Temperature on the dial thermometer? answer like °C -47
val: °C 24
